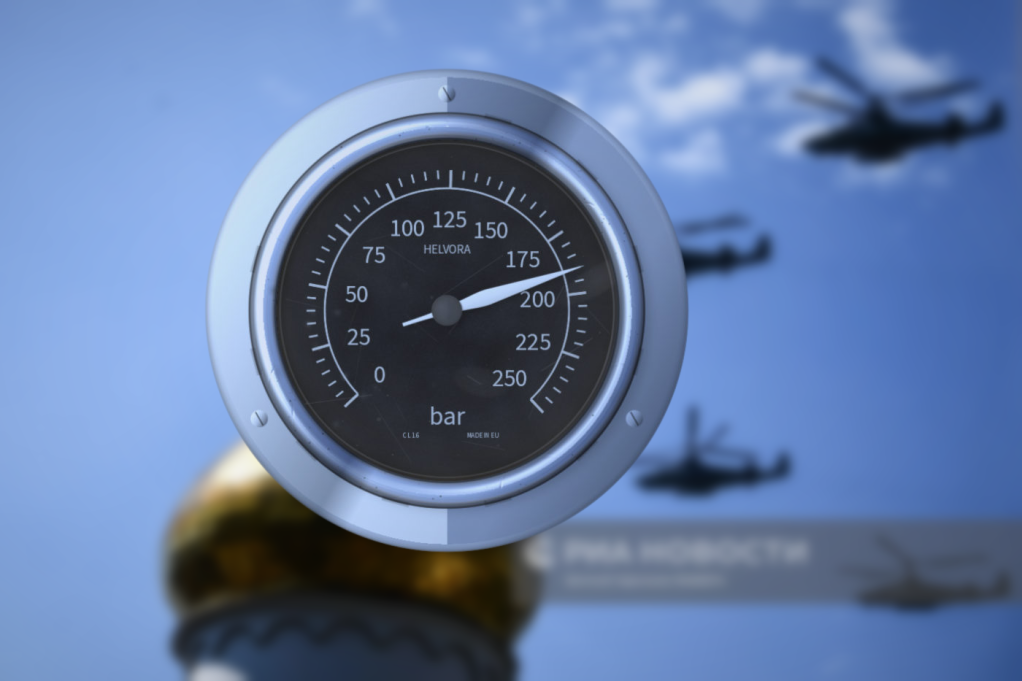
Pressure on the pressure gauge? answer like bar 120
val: bar 190
